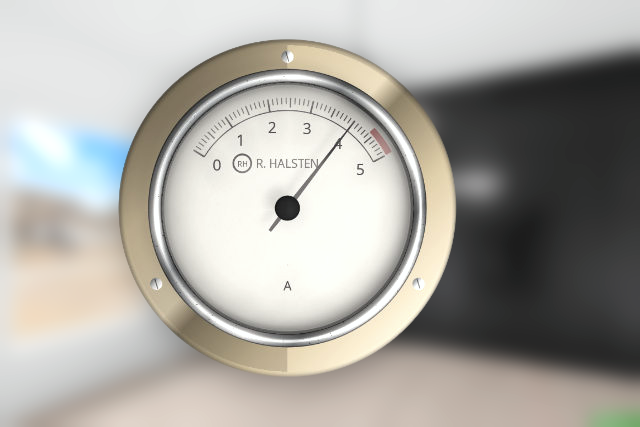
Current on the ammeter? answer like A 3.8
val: A 4
